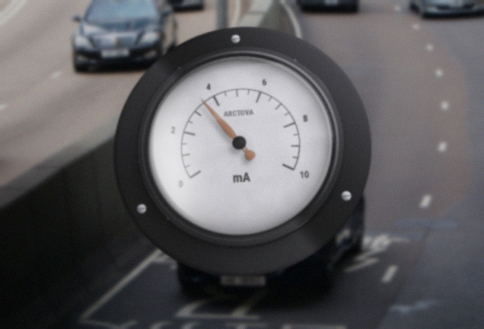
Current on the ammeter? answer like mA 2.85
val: mA 3.5
